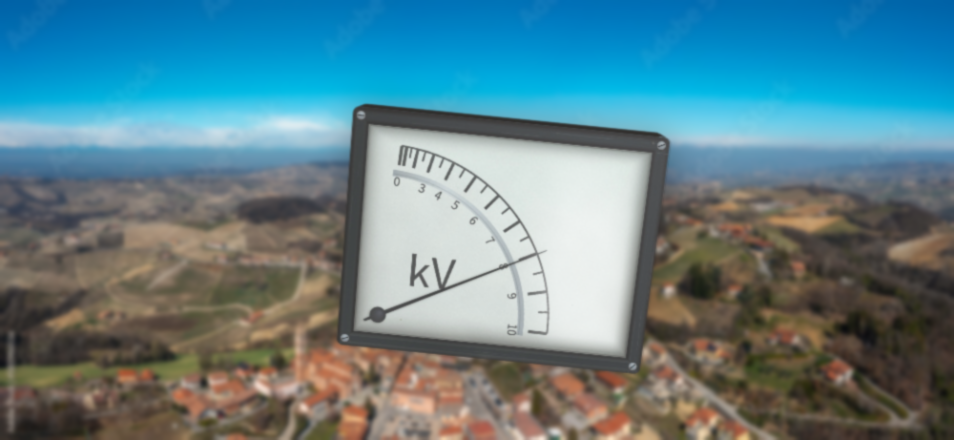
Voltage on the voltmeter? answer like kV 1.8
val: kV 8
